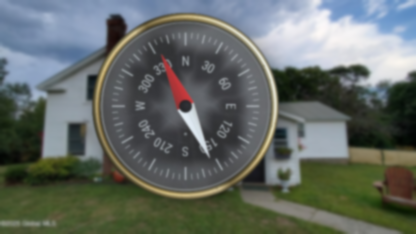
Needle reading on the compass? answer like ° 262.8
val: ° 335
